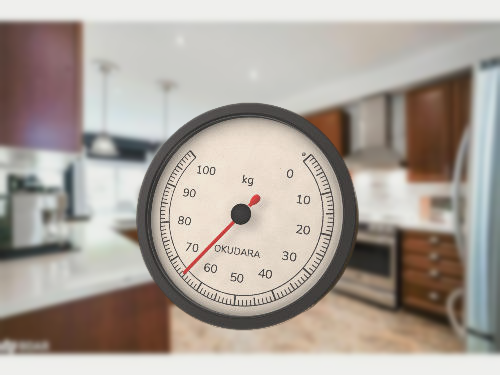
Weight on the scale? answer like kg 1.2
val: kg 65
